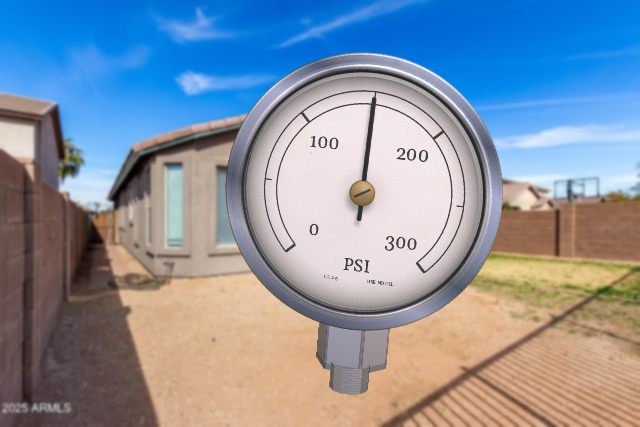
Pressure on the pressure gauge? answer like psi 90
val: psi 150
